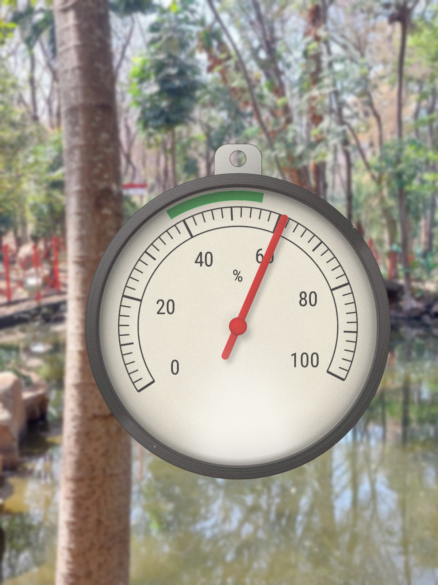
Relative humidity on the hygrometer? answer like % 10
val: % 61
